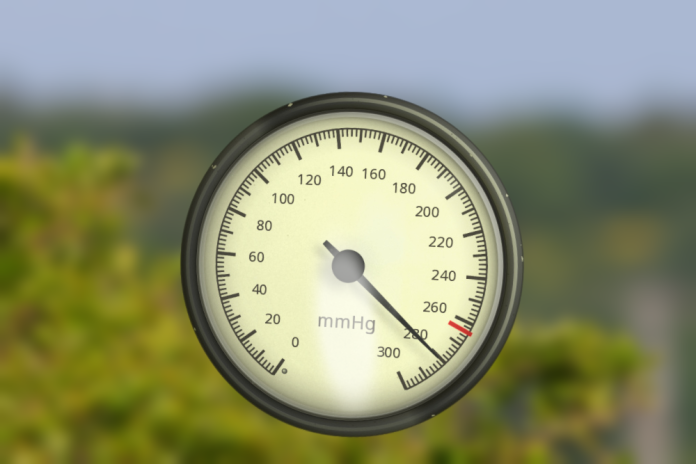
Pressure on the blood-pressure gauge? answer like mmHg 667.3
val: mmHg 280
